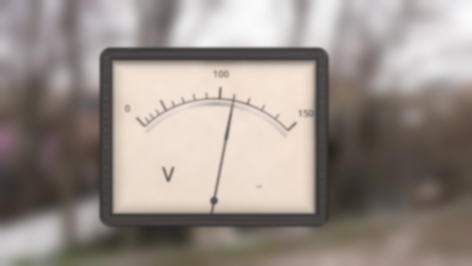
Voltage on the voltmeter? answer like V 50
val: V 110
